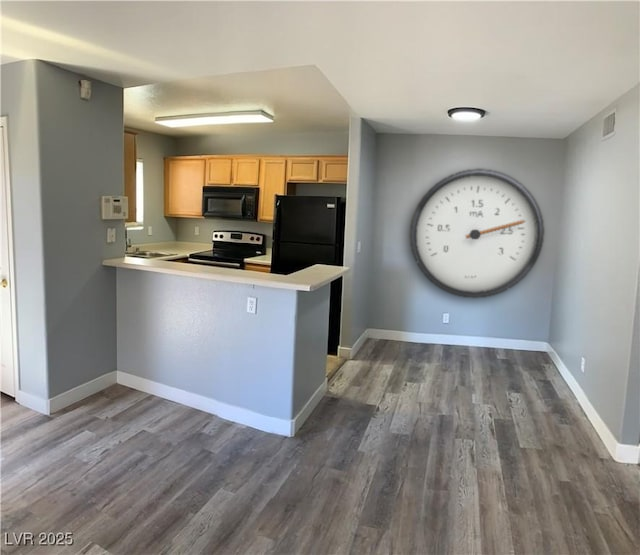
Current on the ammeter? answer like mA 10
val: mA 2.4
